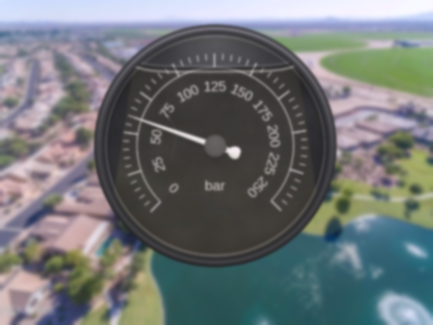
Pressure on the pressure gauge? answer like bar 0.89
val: bar 60
